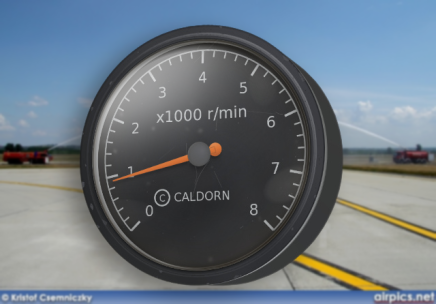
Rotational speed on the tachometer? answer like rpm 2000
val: rpm 900
